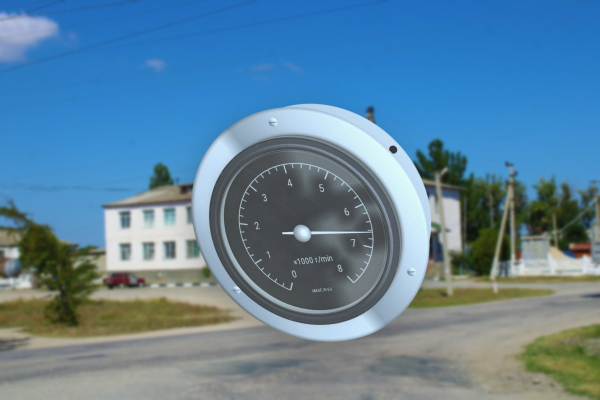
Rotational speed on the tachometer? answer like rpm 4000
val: rpm 6600
